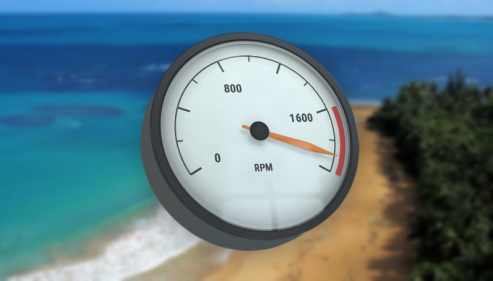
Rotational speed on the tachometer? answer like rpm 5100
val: rpm 1900
